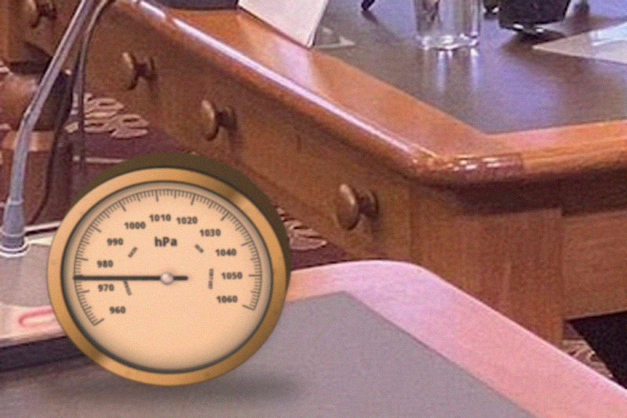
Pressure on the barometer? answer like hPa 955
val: hPa 975
